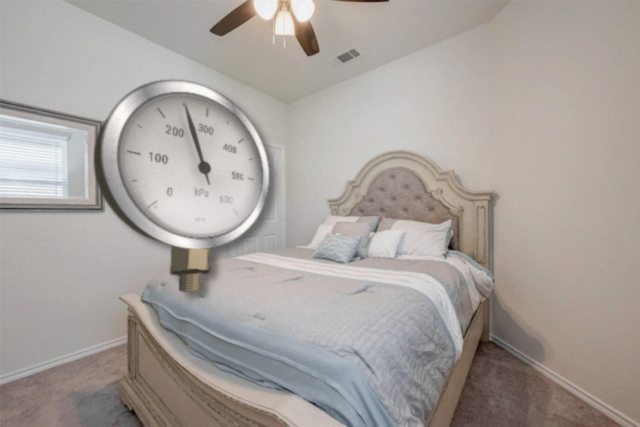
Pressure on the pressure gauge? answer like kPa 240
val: kPa 250
